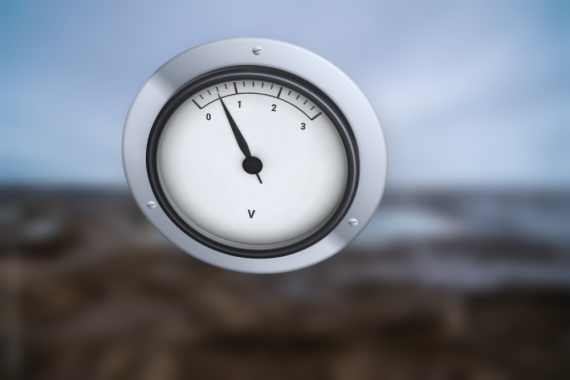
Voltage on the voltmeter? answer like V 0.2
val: V 0.6
